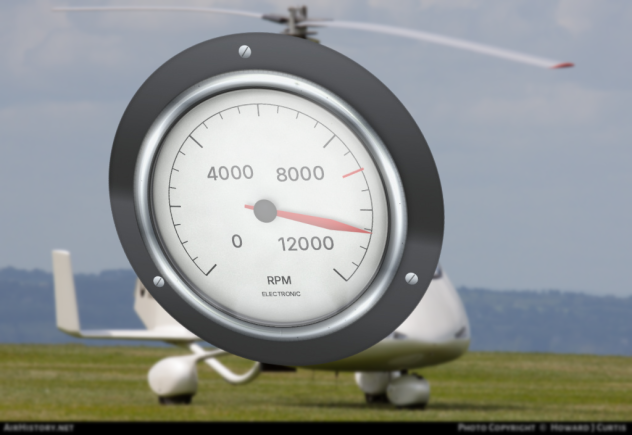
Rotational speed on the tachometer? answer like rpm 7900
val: rpm 10500
